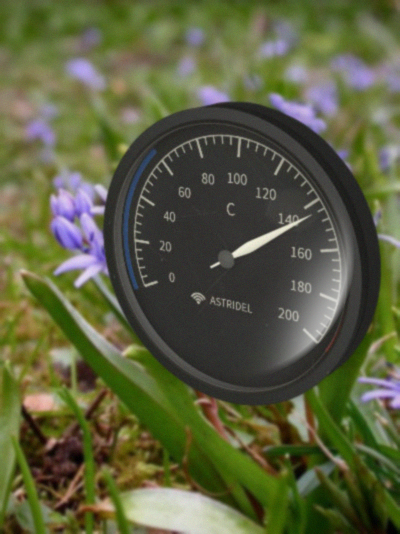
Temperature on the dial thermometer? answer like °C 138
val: °C 144
